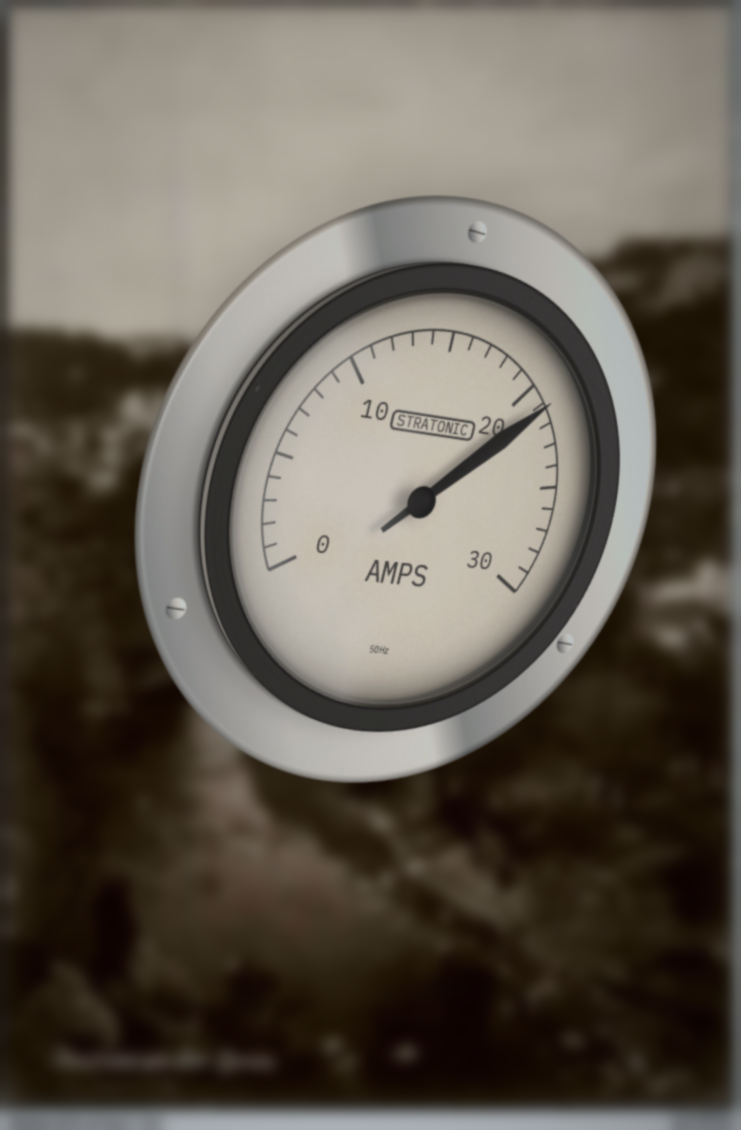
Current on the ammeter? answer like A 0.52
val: A 21
